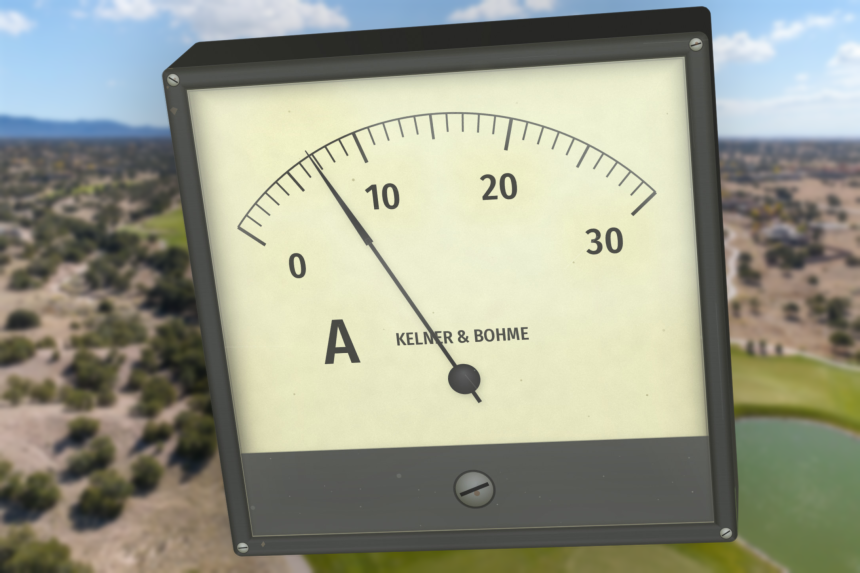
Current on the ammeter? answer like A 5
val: A 7
